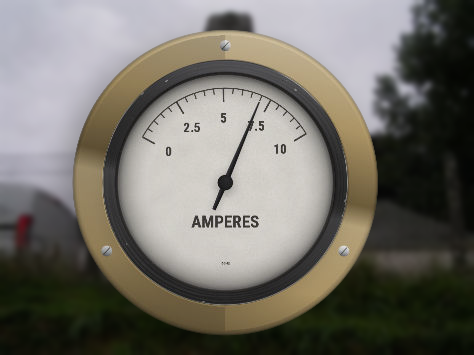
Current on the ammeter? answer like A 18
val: A 7
